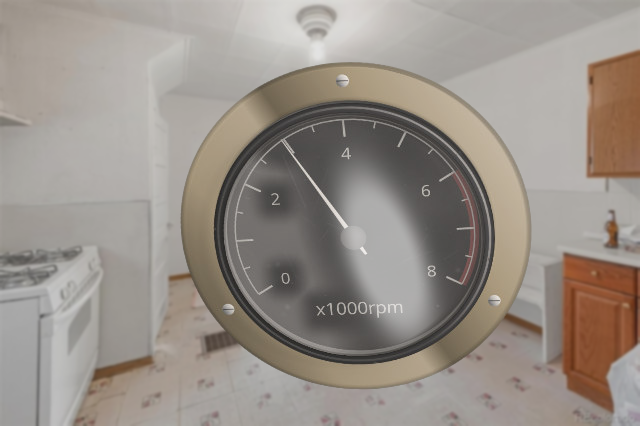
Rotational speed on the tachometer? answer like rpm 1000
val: rpm 3000
